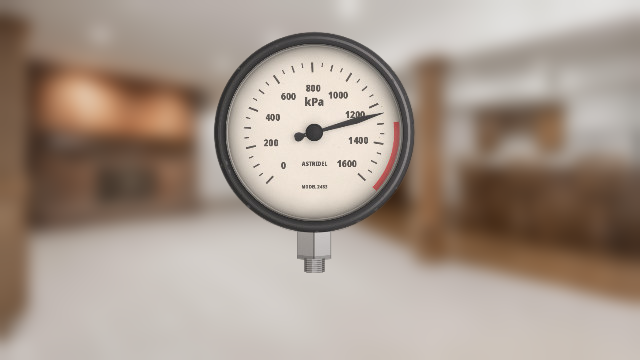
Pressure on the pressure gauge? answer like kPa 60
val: kPa 1250
